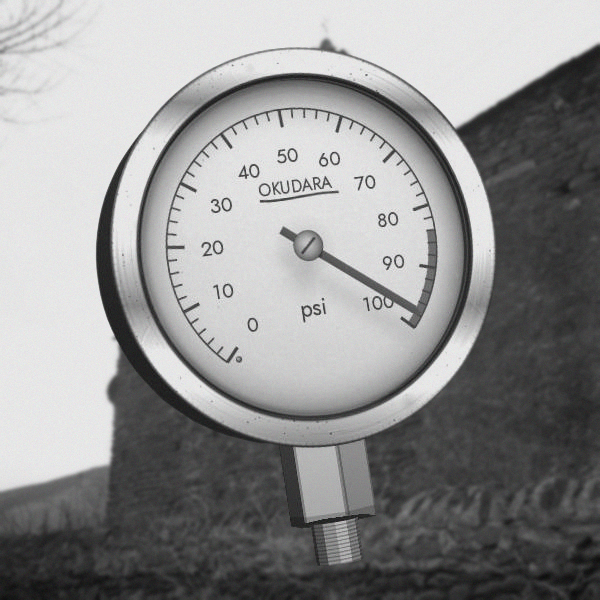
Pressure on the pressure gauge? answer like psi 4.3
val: psi 98
